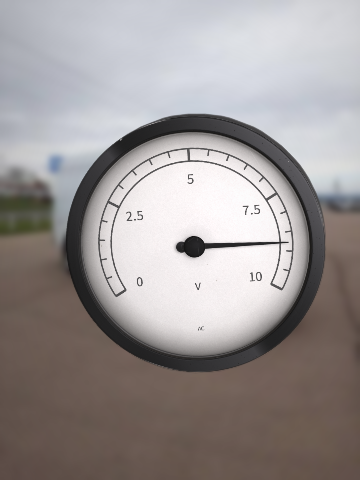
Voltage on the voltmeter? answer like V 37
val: V 8.75
